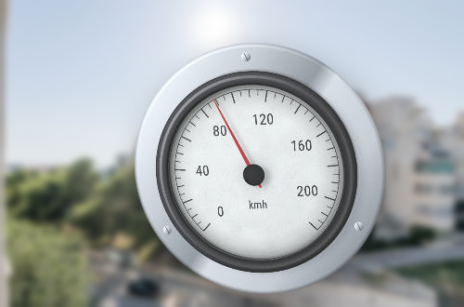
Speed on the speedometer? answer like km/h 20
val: km/h 90
